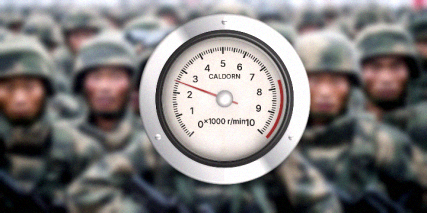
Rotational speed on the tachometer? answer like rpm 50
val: rpm 2500
